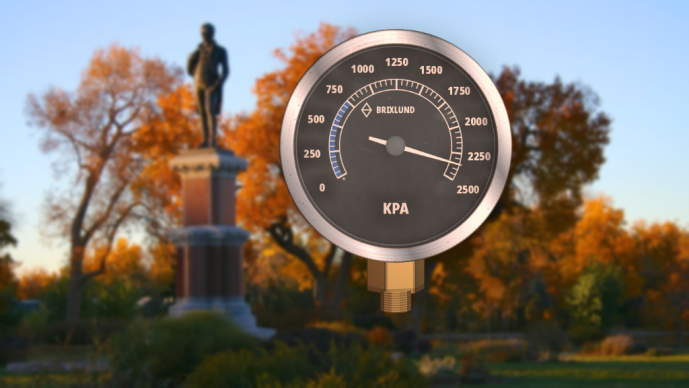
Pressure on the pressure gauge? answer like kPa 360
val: kPa 2350
